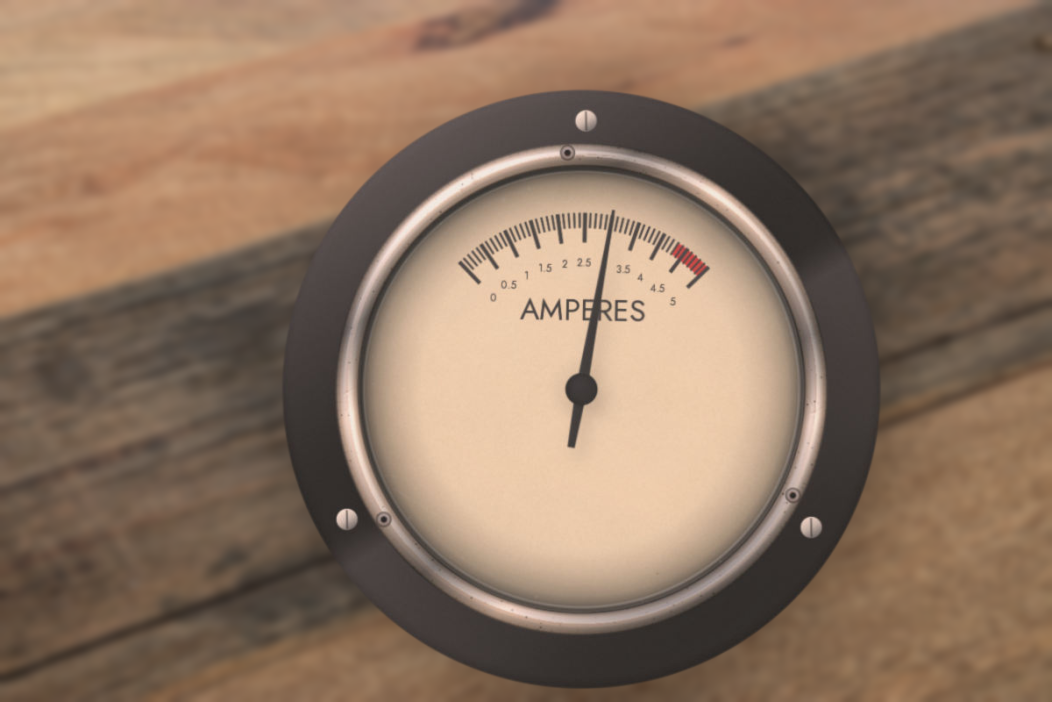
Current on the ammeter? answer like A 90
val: A 3
